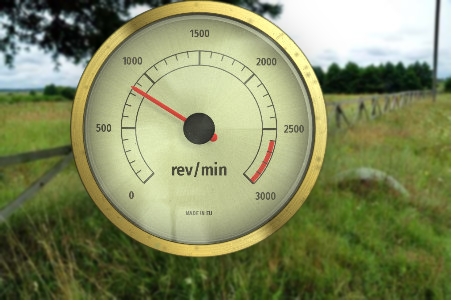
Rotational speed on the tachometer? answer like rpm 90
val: rpm 850
